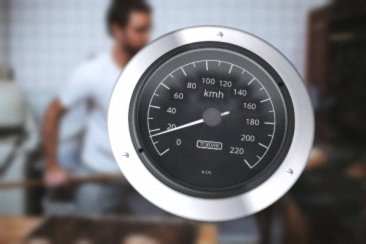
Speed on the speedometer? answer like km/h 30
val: km/h 15
